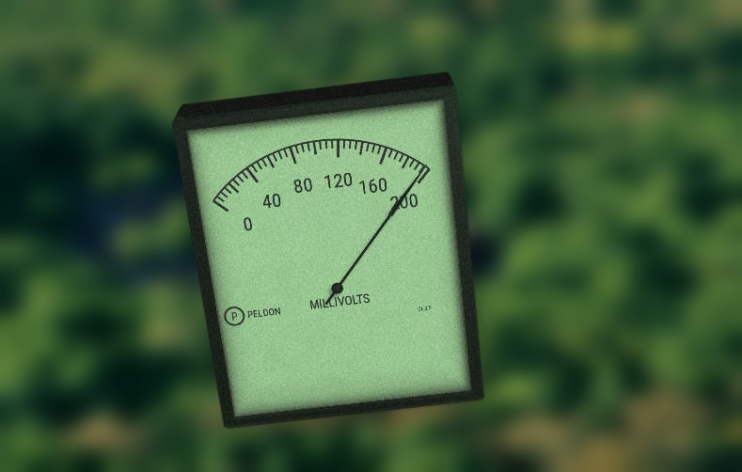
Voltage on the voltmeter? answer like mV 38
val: mV 195
